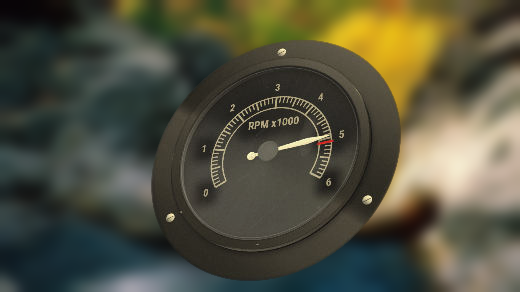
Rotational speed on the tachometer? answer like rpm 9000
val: rpm 5000
